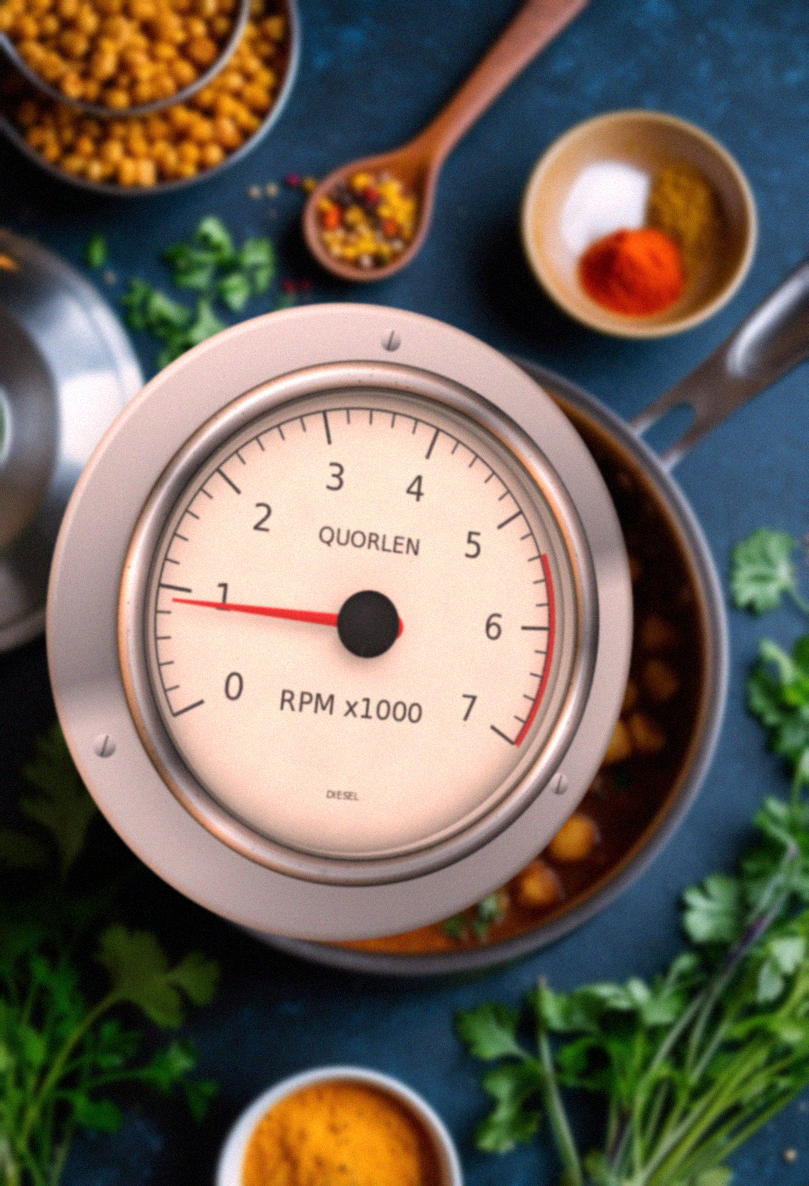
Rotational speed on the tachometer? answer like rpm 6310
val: rpm 900
